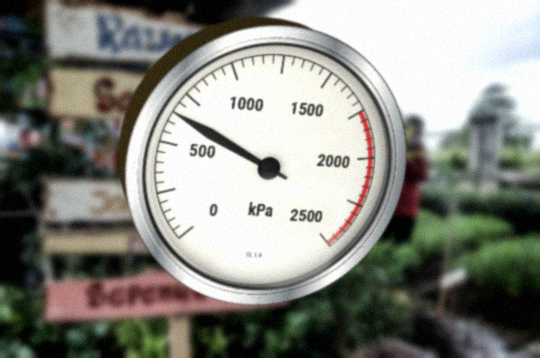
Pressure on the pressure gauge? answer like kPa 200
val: kPa 650
